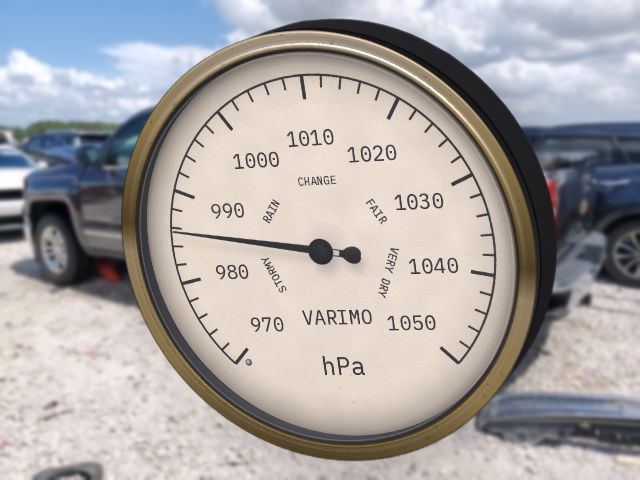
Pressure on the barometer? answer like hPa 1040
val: hPa 986
